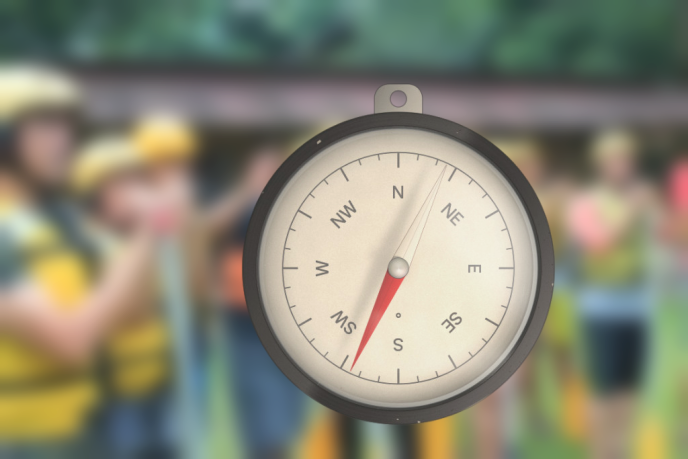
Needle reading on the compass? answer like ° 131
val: ° 205
